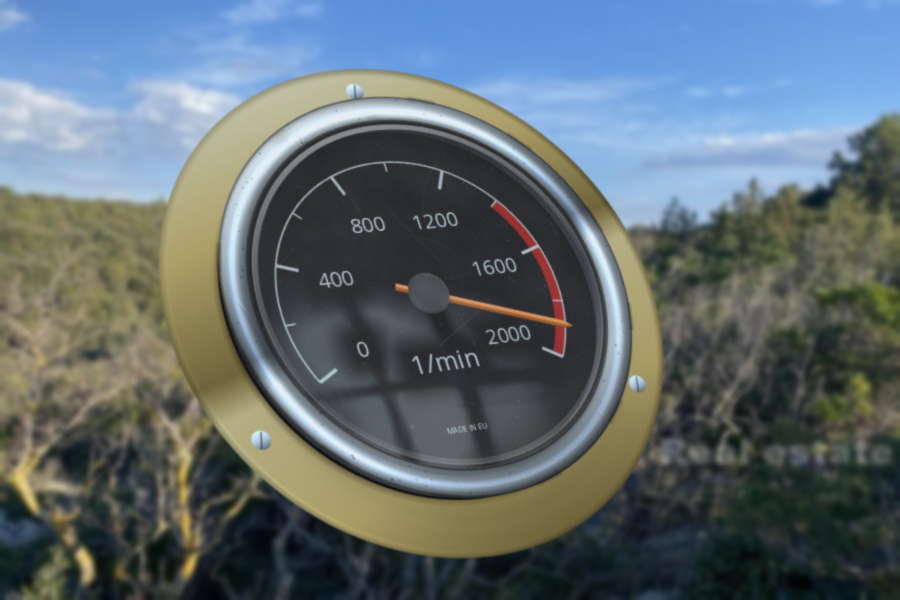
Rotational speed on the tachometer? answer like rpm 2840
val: rpm 1900
